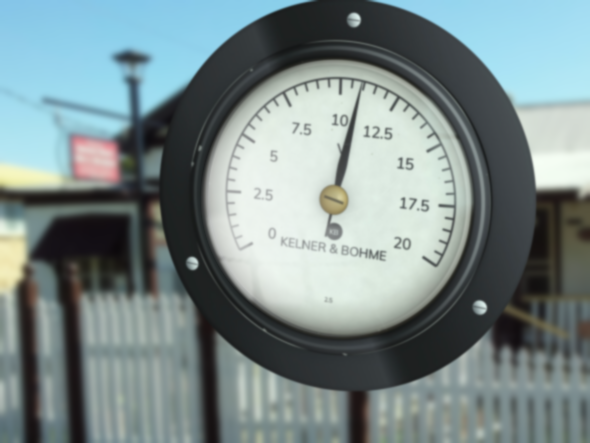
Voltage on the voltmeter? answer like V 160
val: V 11
